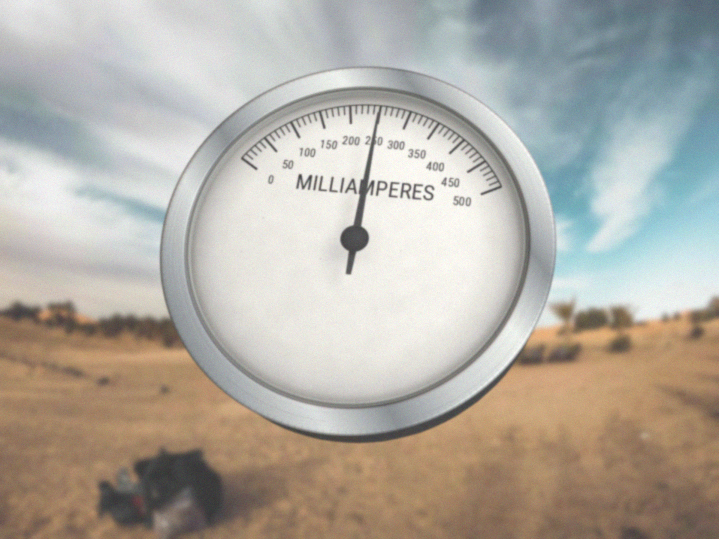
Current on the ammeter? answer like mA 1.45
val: mA 250
